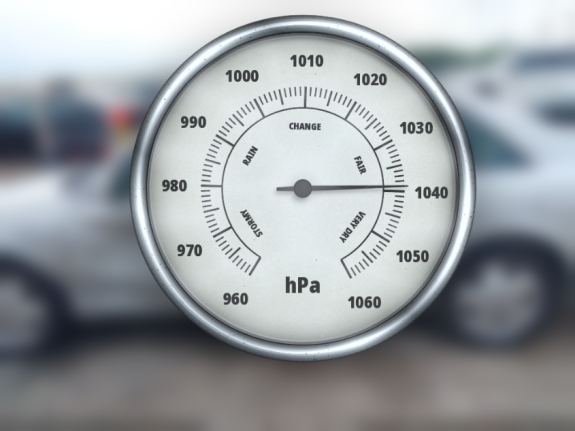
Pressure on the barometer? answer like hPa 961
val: hPa 1039
